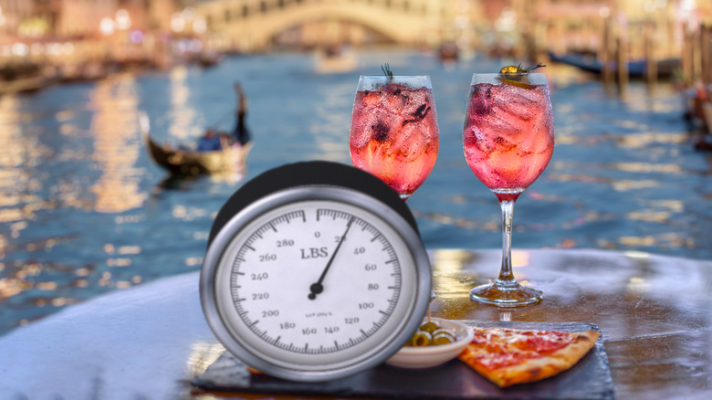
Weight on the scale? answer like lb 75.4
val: lb 20
